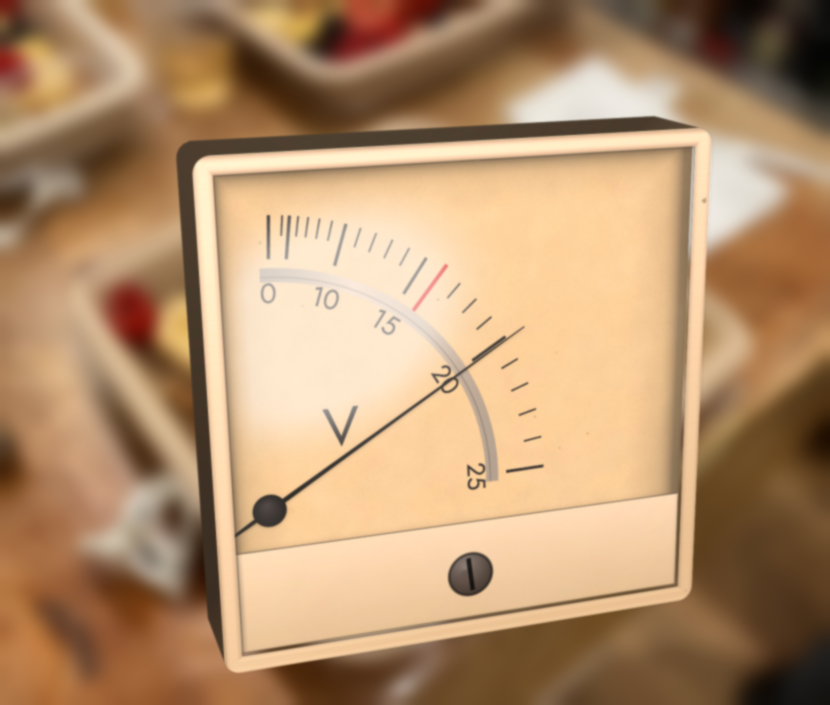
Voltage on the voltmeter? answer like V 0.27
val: V 20
